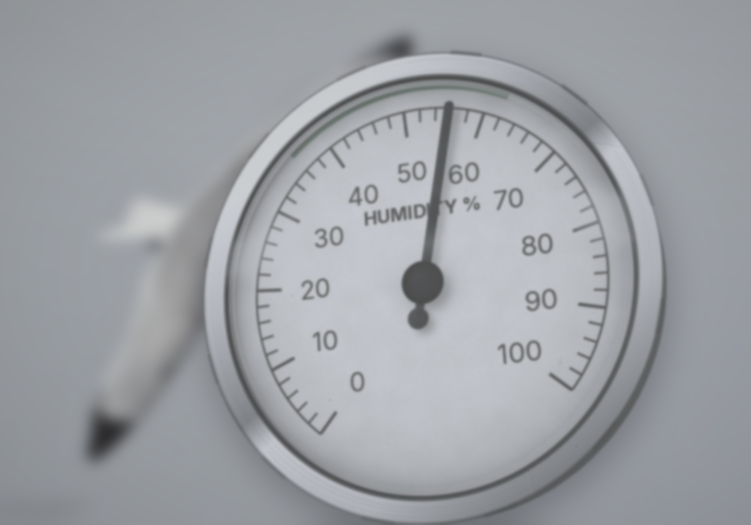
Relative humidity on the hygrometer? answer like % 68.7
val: % 56
